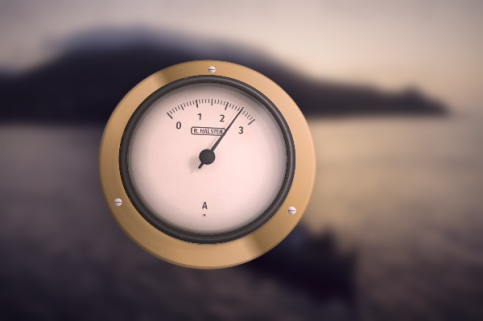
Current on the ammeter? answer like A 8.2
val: A 2.5
